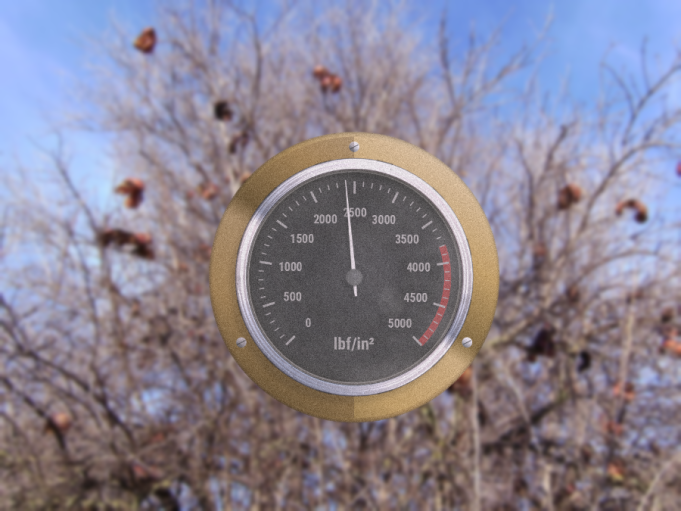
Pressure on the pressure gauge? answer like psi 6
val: psi 2400
